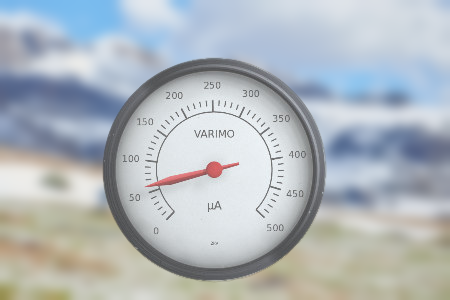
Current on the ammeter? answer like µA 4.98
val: µA 60
